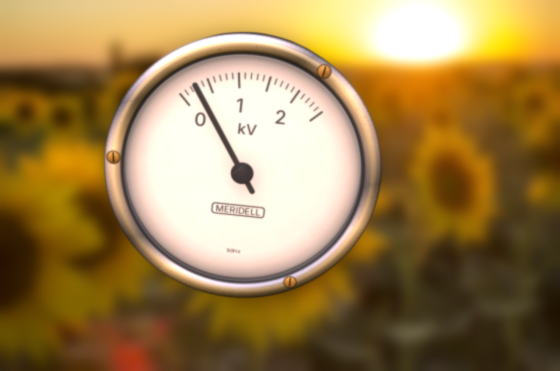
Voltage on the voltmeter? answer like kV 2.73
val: kV 0.3
